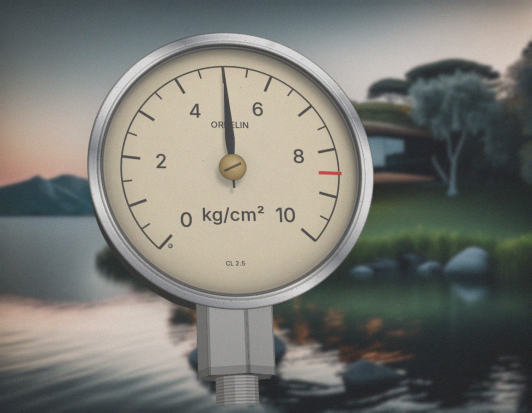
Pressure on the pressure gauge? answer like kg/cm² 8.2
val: kg/cm² 5
